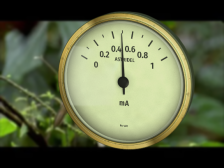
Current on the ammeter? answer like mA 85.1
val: mA 0.5
